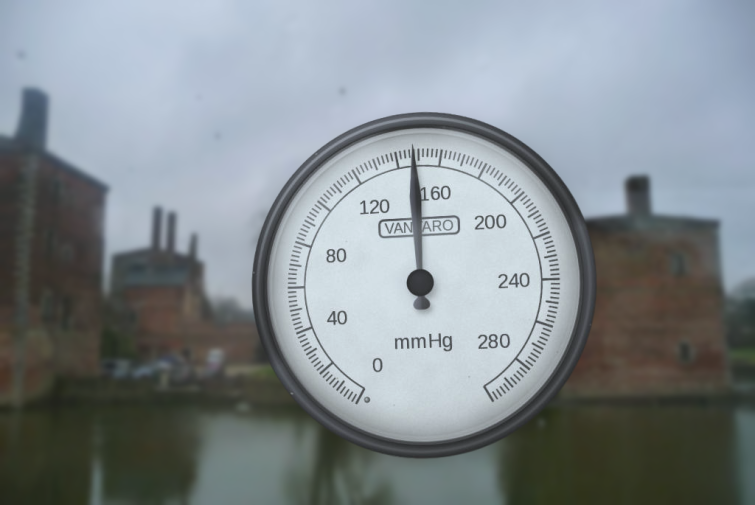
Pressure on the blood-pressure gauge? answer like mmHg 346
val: mmHg 148
